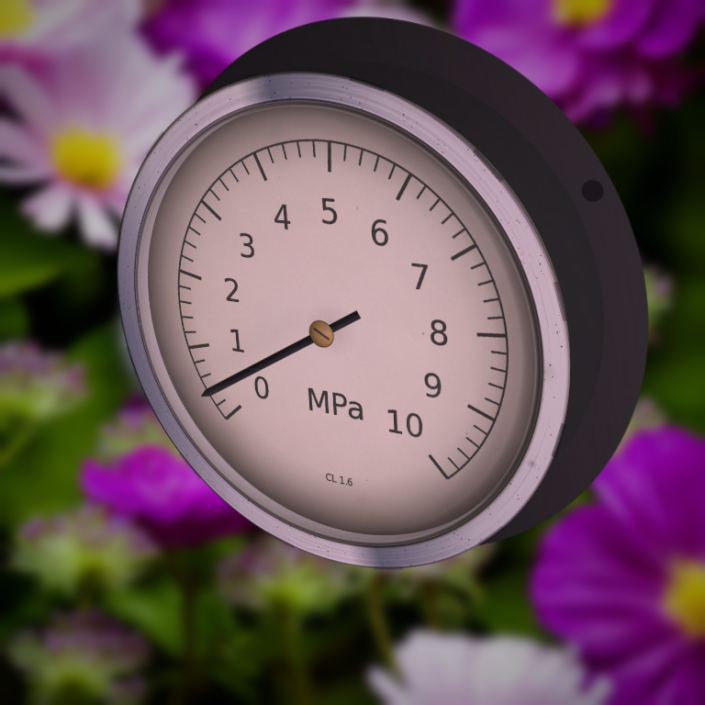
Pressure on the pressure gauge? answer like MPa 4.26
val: MPa 0.4
